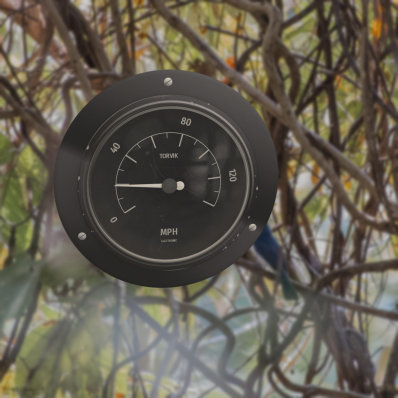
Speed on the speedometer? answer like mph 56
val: mph 20
